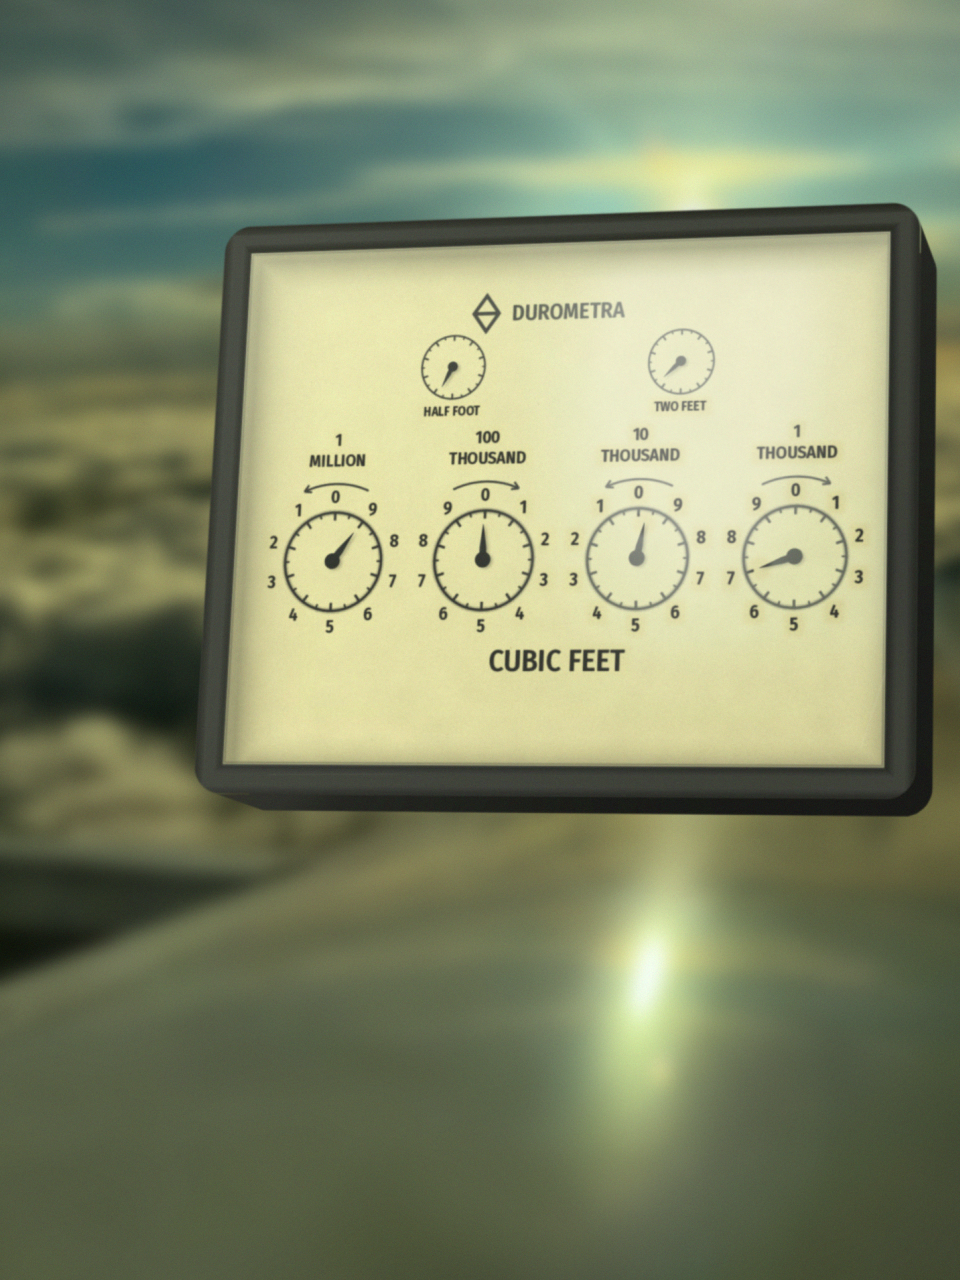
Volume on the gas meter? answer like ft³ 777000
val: ft³ 899700
